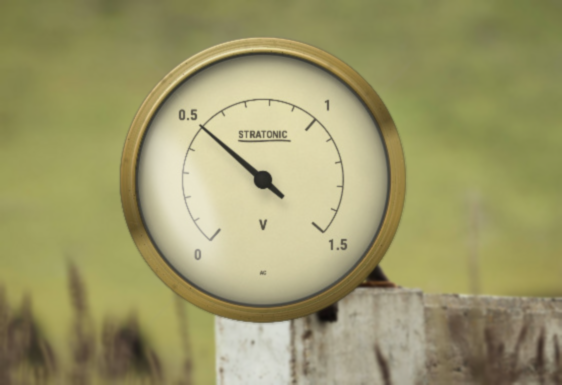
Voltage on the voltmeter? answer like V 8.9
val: V 0.5
